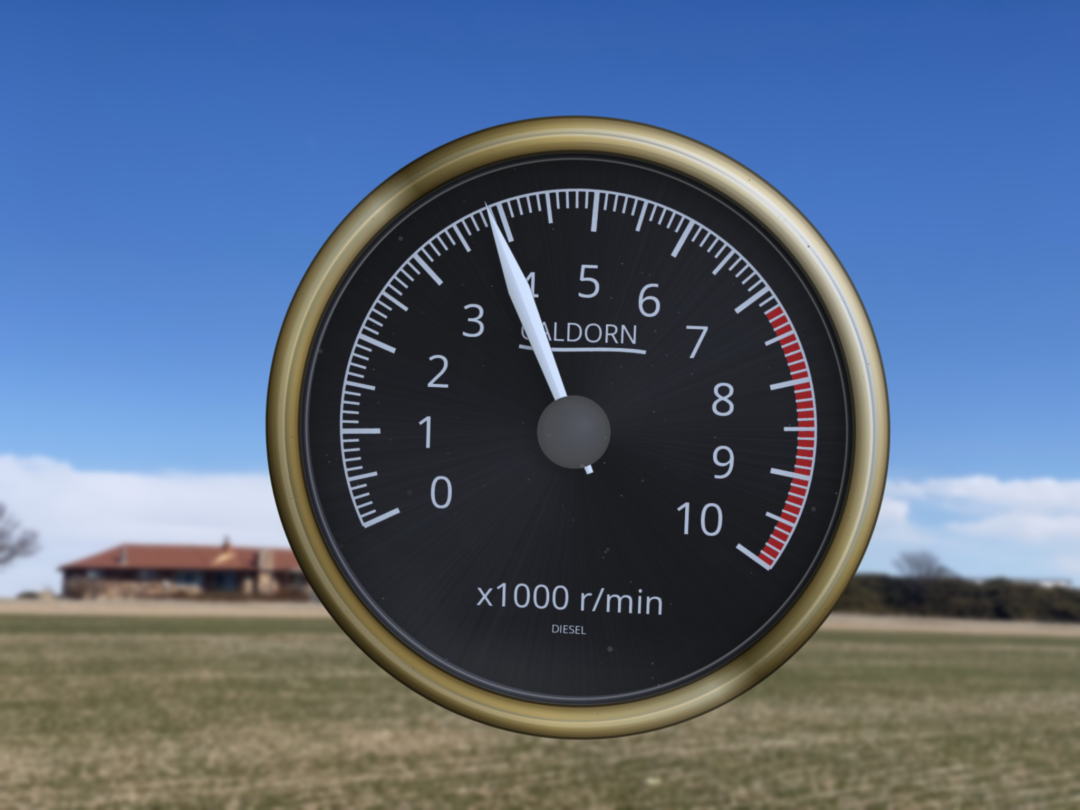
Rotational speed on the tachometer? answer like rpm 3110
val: rpm 3900
